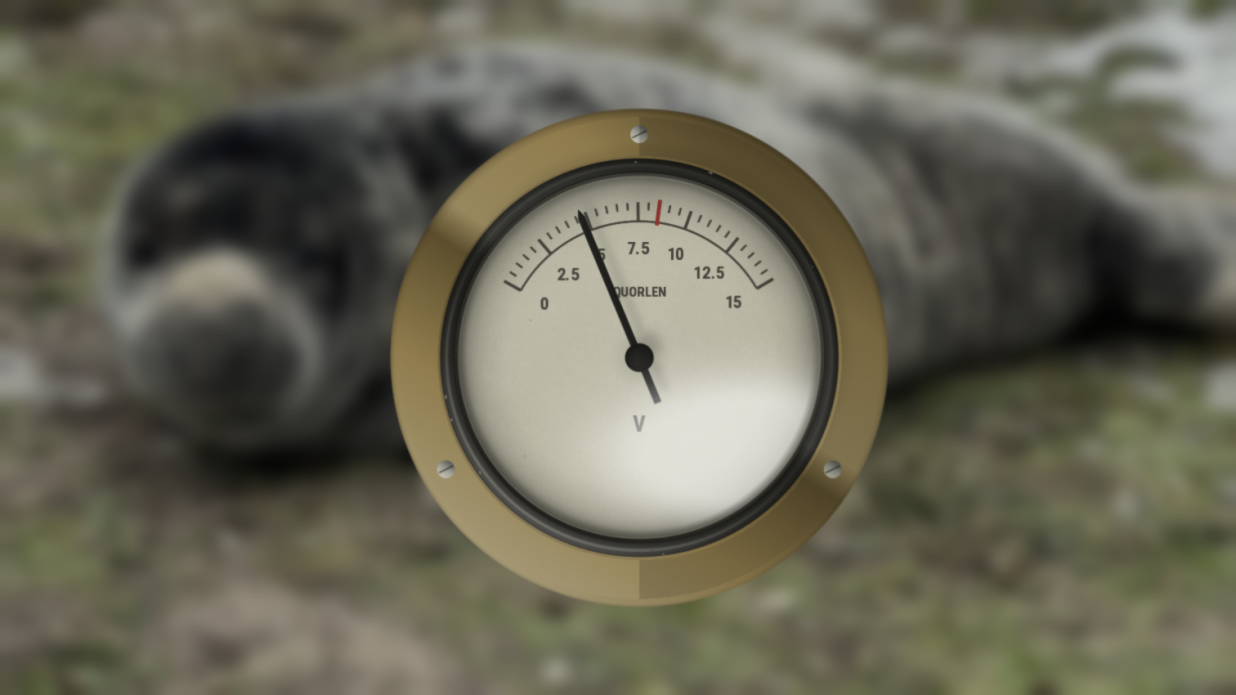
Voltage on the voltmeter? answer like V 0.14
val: V 4.75
